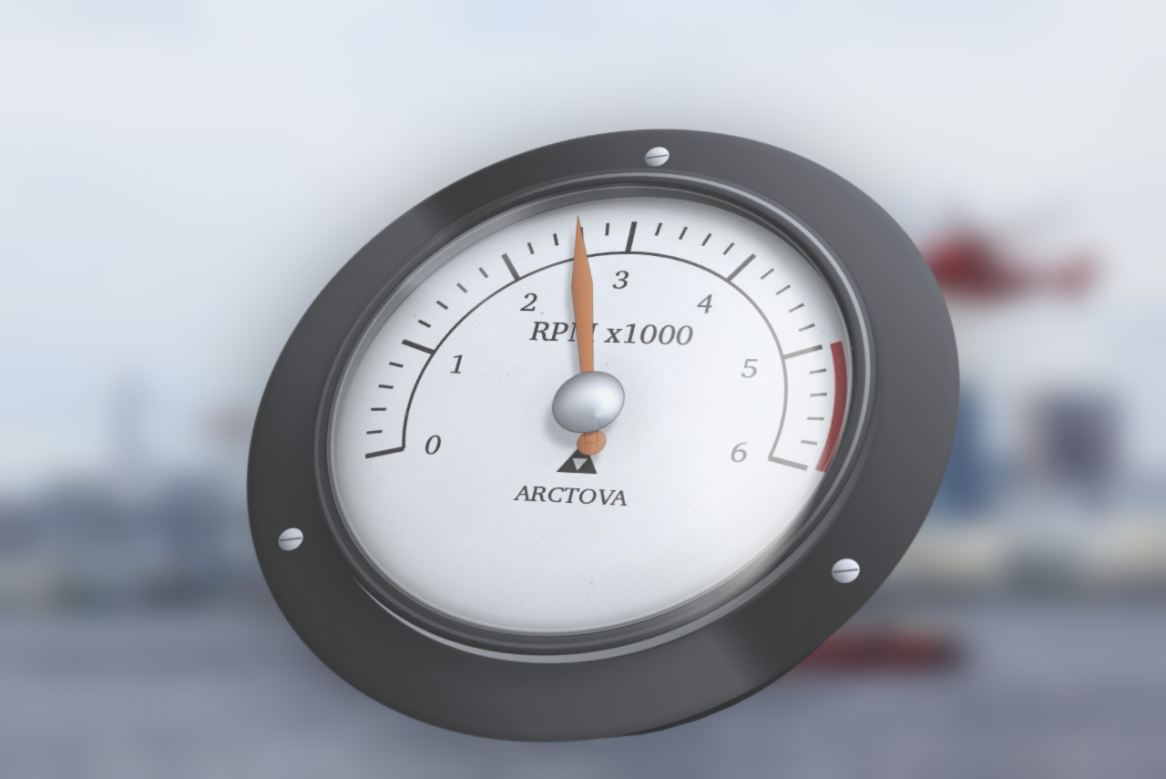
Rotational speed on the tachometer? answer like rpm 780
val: rpm 2600
